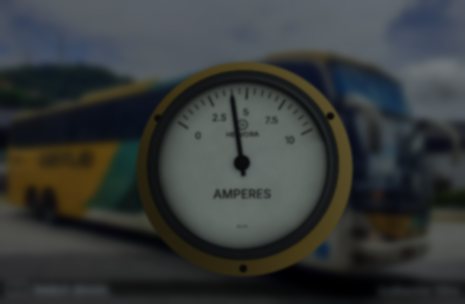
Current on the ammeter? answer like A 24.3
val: A 4
